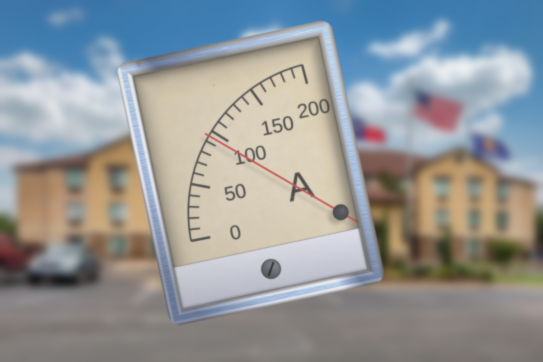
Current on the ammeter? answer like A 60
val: A 95
